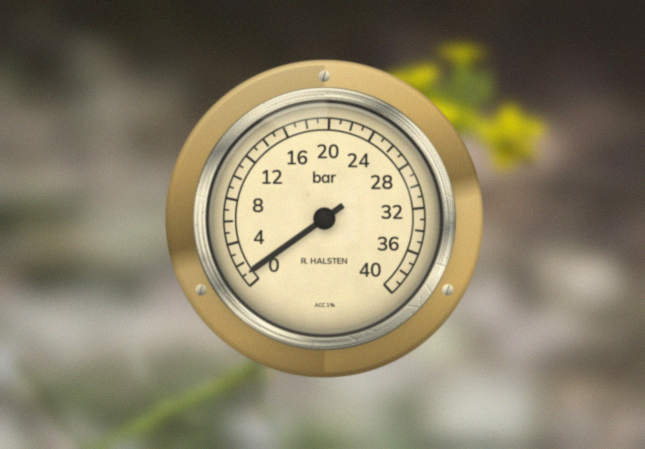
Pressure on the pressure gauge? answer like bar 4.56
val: bar 1
